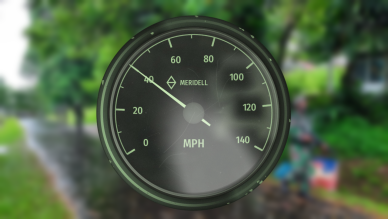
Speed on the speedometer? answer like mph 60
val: mph 40
